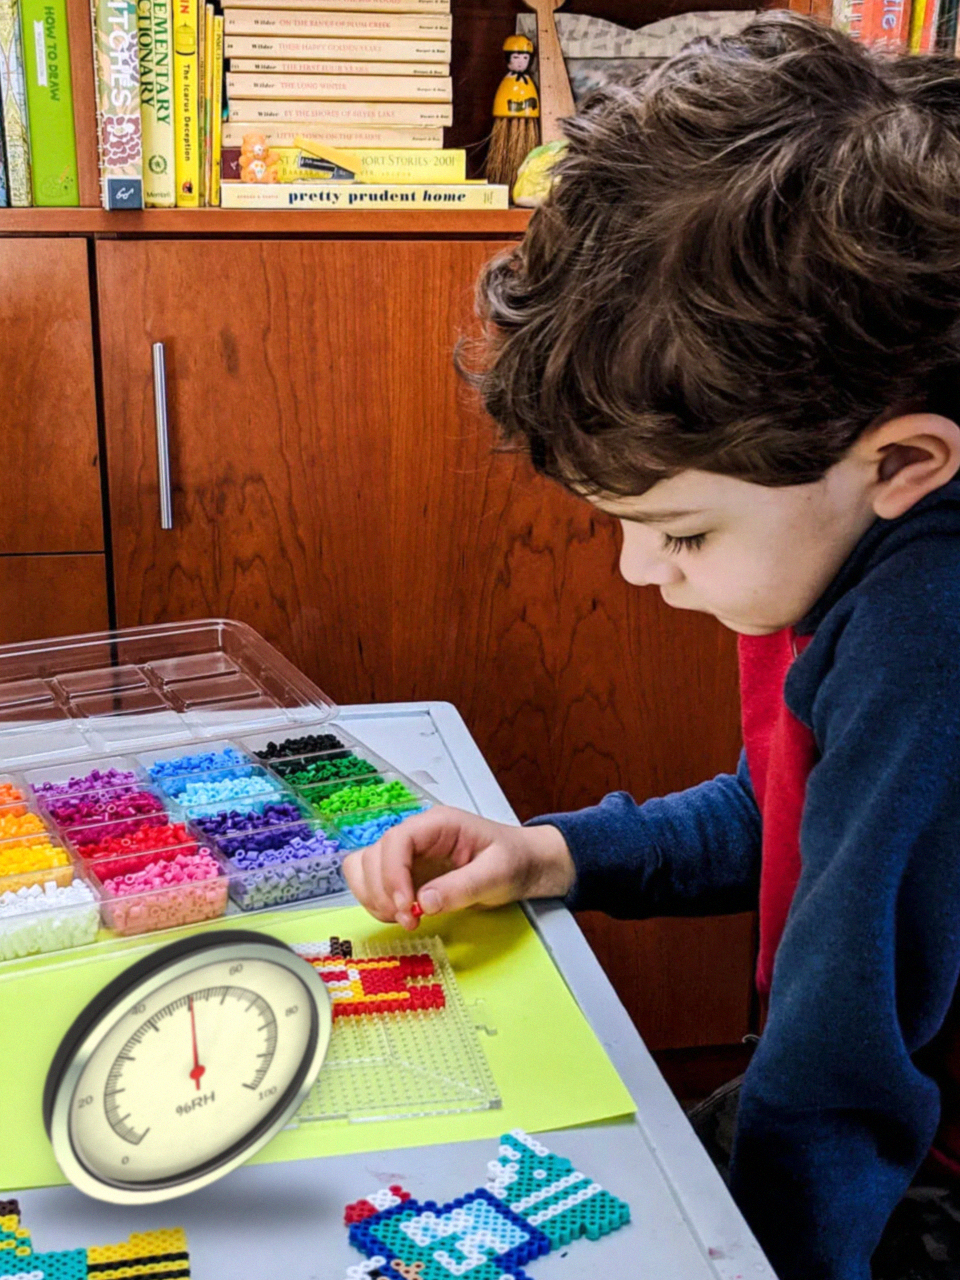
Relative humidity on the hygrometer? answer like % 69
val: % 50
